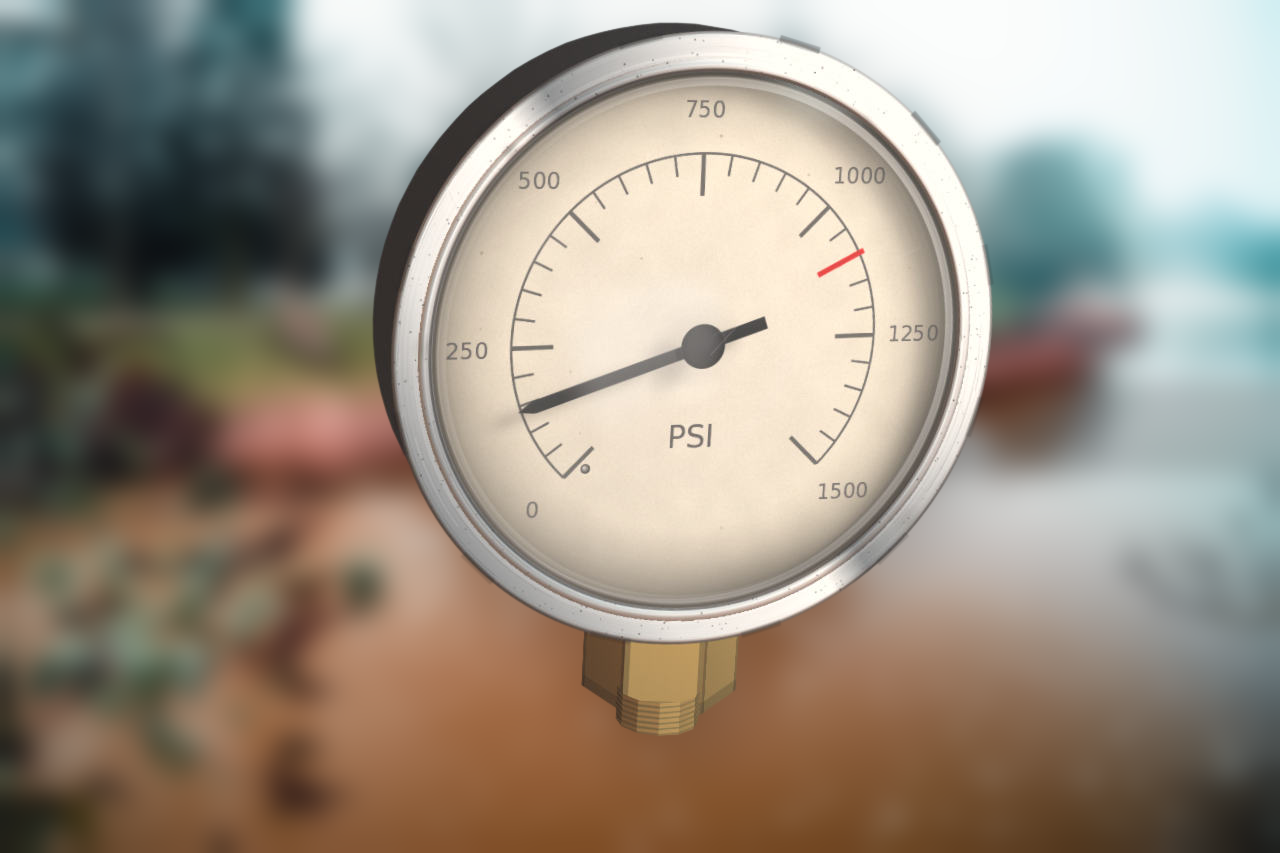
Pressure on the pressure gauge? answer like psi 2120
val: psi 150
